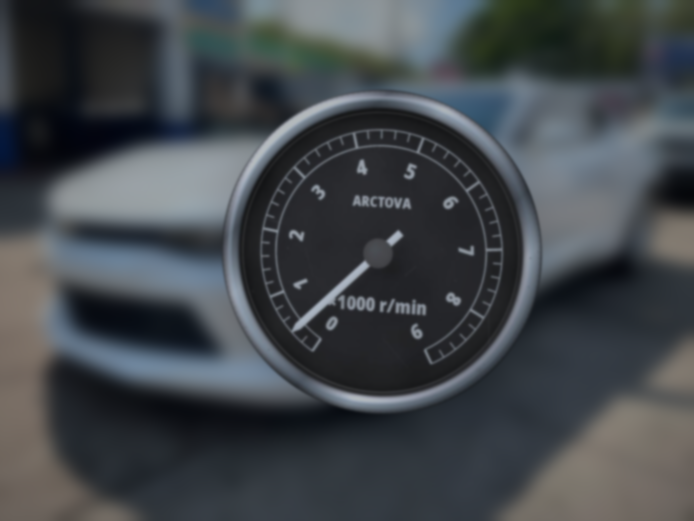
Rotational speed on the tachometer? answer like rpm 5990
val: rpm 400
